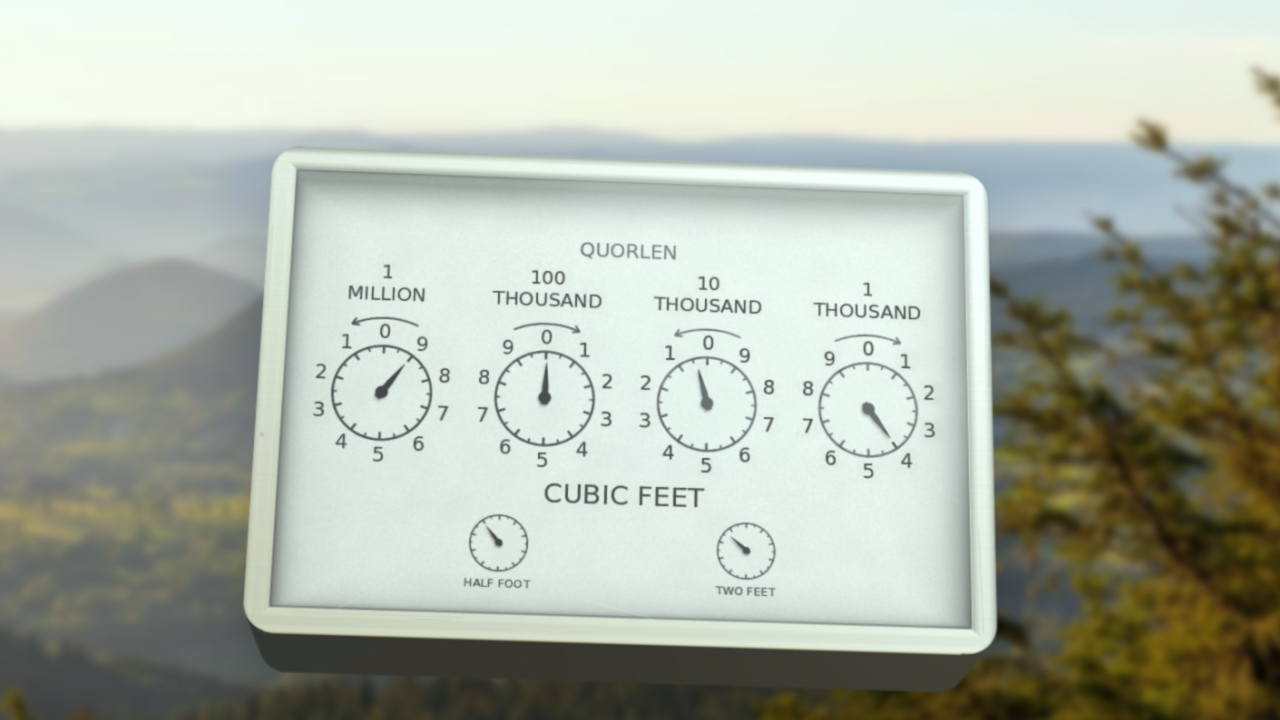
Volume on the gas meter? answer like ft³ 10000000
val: ft³ 900400
